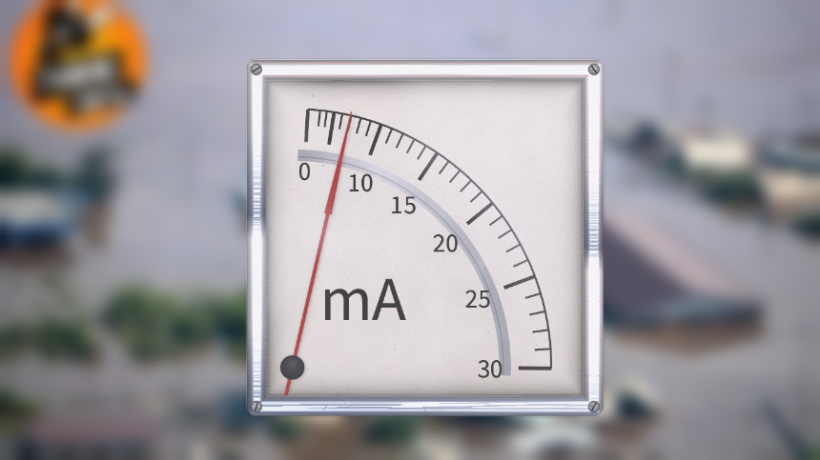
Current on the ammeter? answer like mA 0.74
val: mA 7
